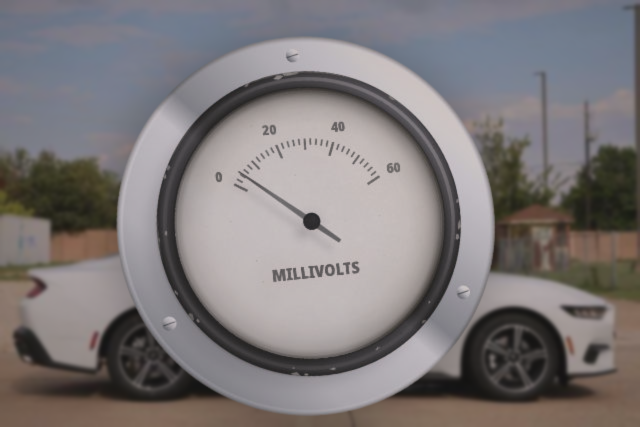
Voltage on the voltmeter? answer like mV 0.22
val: mV 4
